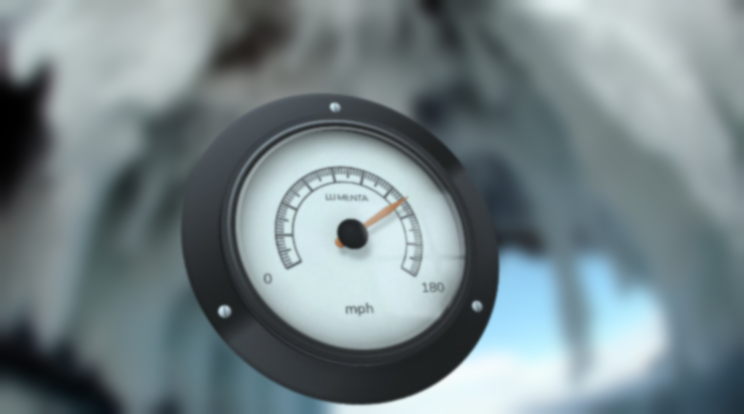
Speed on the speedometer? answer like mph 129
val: mph 130
